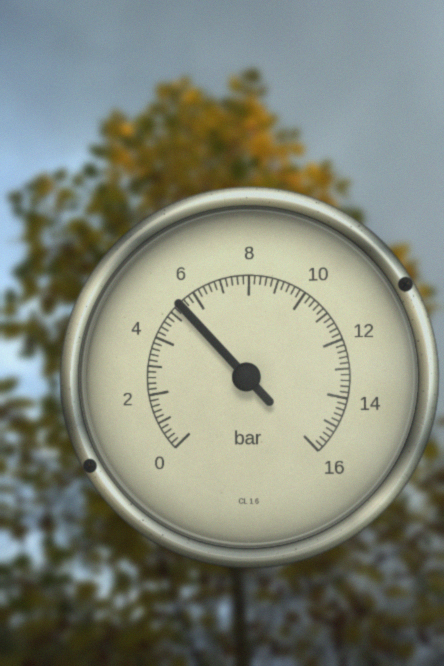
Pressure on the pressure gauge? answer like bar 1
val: bar 5.4
